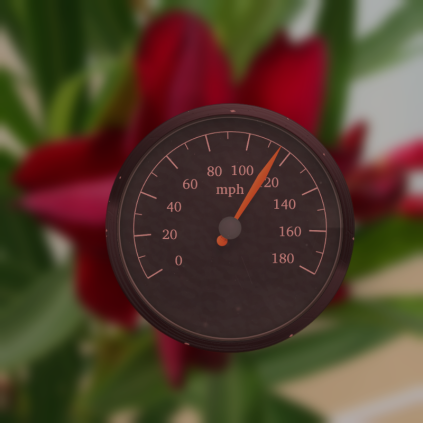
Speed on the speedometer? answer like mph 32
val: mph 115
